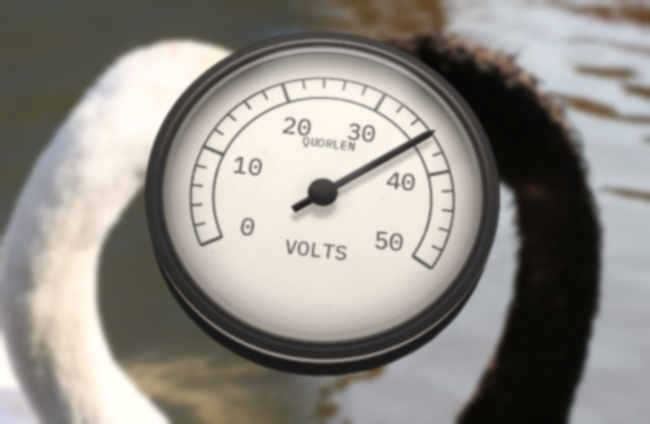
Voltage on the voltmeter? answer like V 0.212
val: V 36
